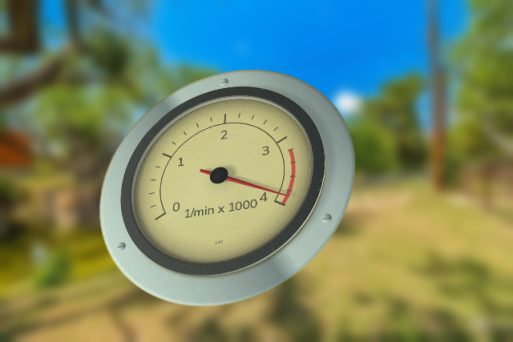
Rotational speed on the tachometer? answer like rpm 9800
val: rpm 3900
